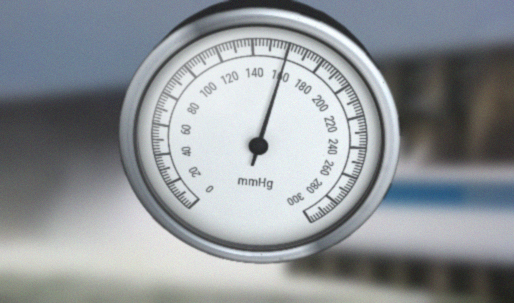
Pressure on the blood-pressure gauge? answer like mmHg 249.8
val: mmHg 160
